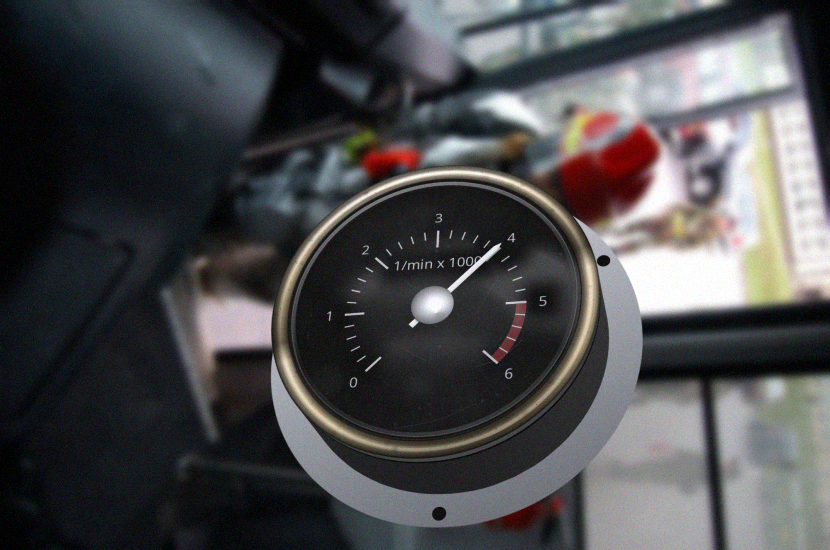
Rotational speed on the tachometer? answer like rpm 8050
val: rpm 4000
